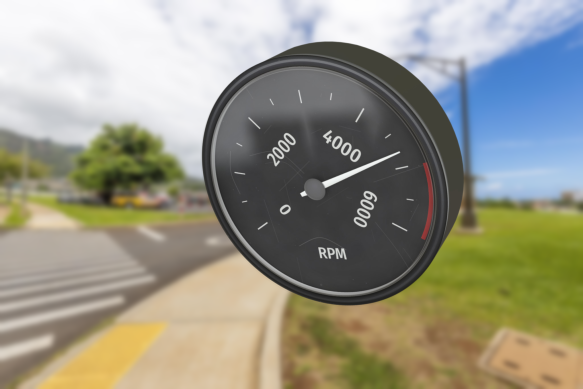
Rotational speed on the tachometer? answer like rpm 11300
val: rpm 4750
